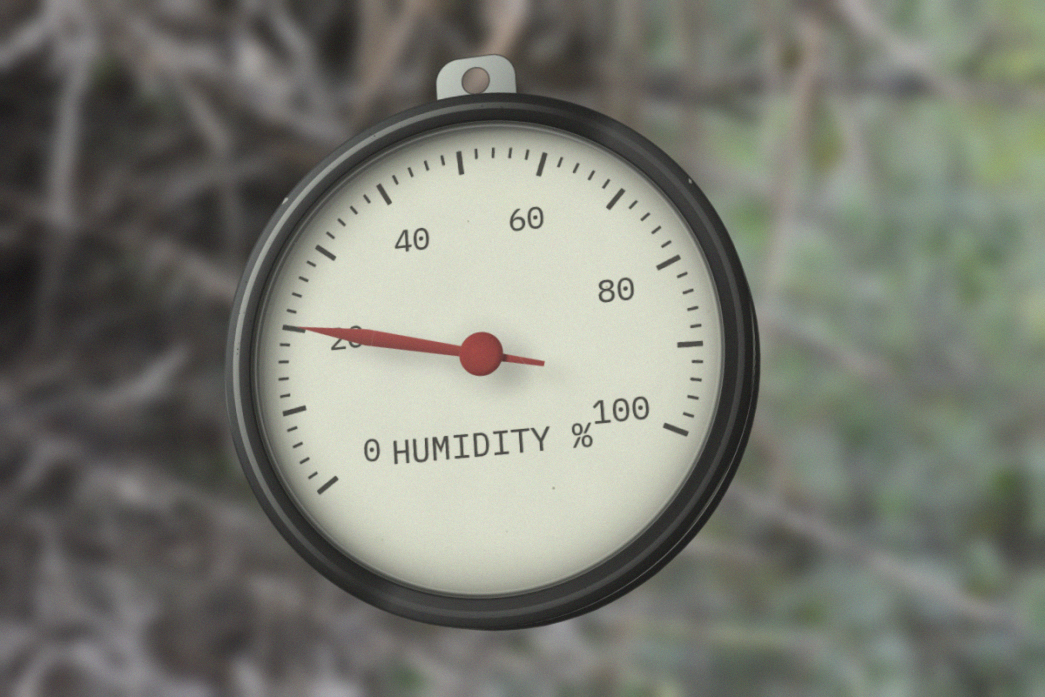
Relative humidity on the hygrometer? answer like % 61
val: % 20
